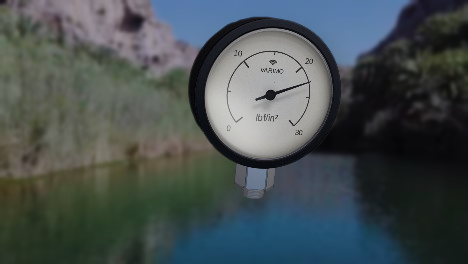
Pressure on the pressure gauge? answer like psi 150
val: psi 22.5
